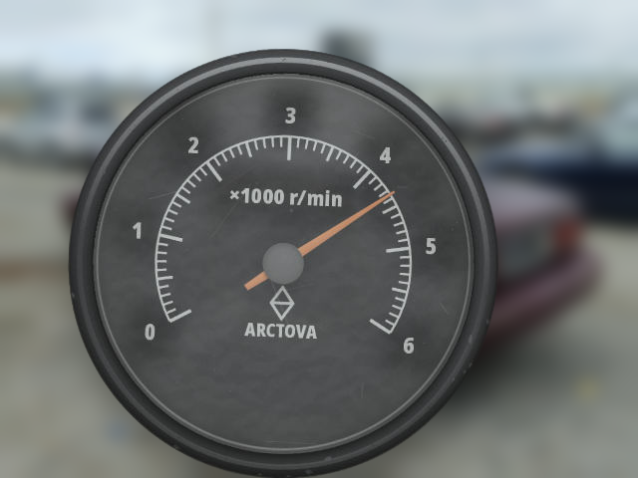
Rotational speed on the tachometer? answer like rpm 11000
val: rpm 4350
